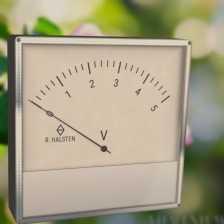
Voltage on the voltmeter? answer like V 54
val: V 0
